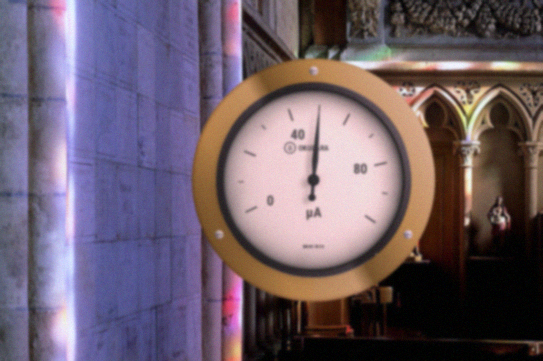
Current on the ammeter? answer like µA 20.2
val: µA 50
